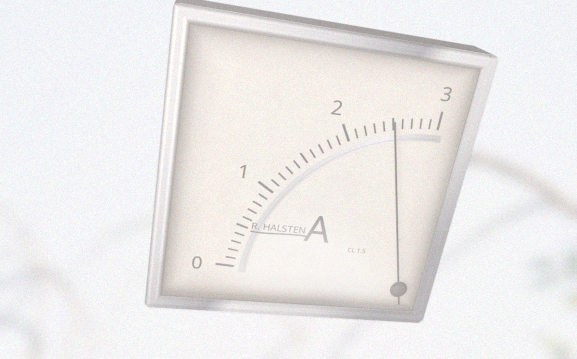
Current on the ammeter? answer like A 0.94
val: A 2.5
